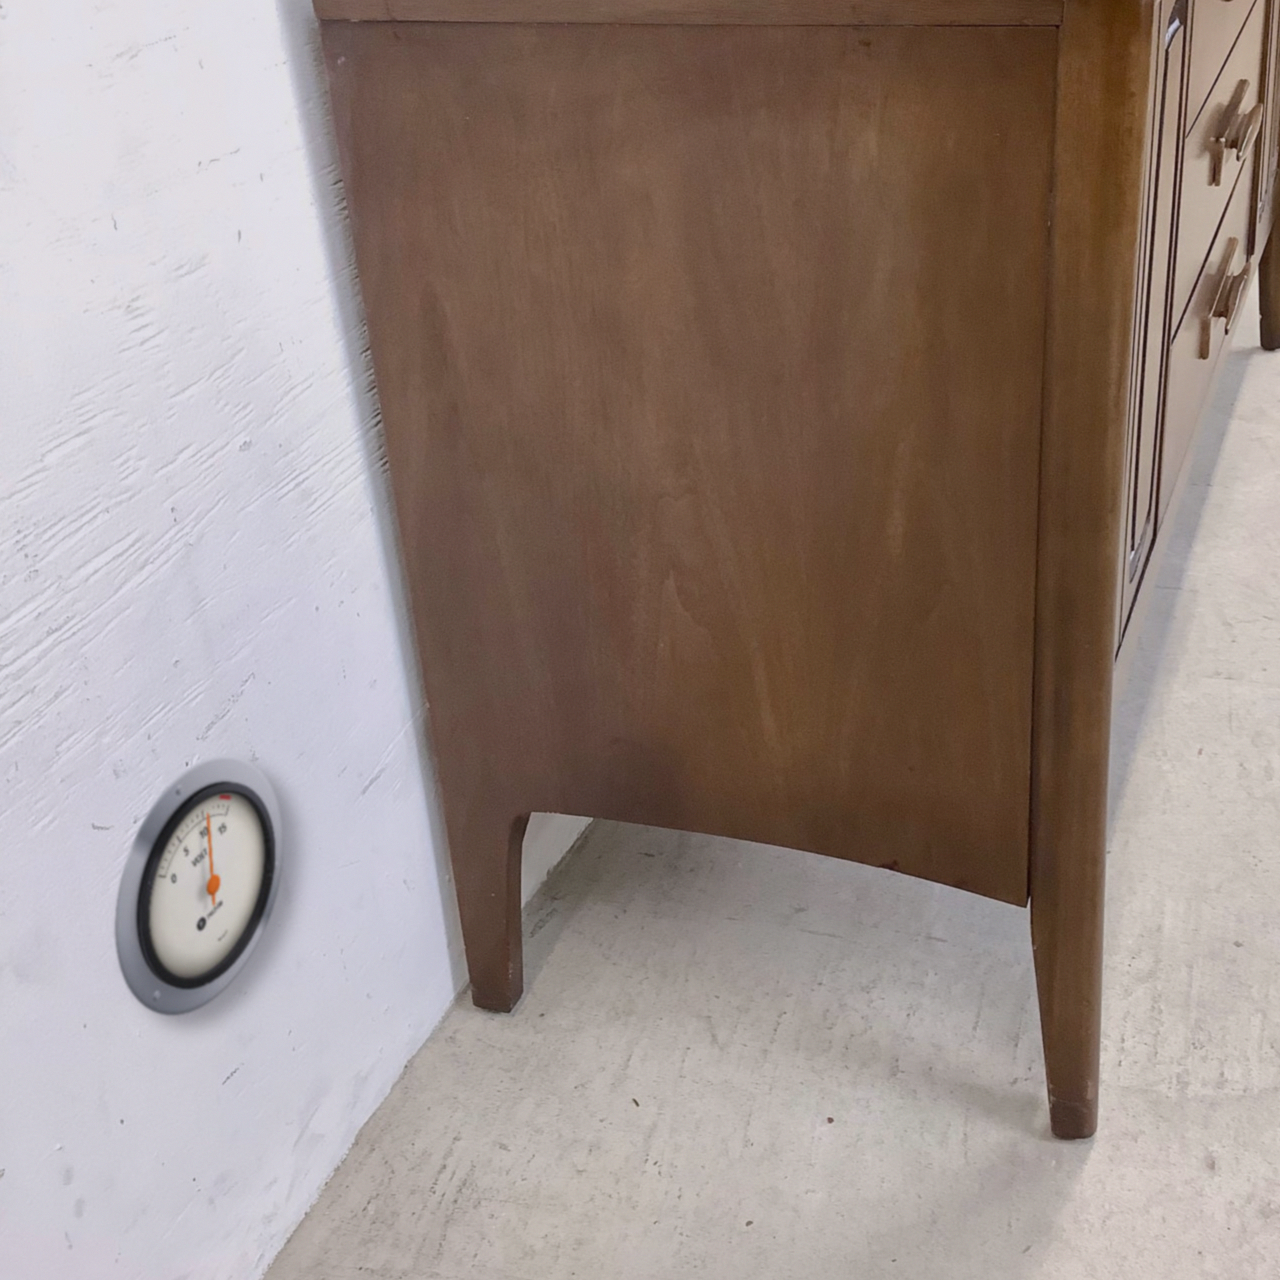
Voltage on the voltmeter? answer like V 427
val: V 10
